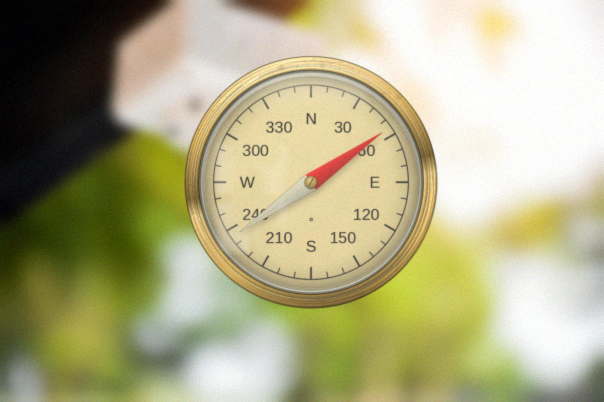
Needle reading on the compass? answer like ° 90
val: ° 55
